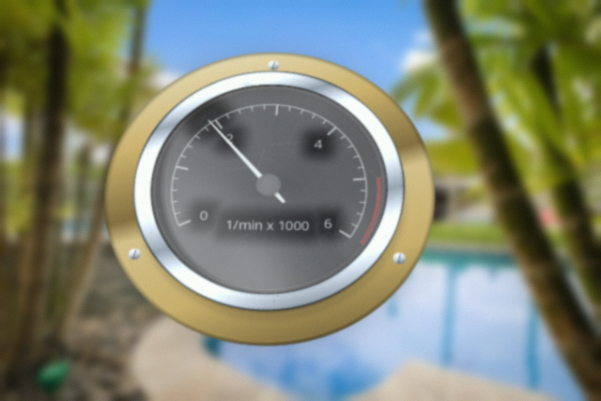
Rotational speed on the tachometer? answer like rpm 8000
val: rpm 1900
